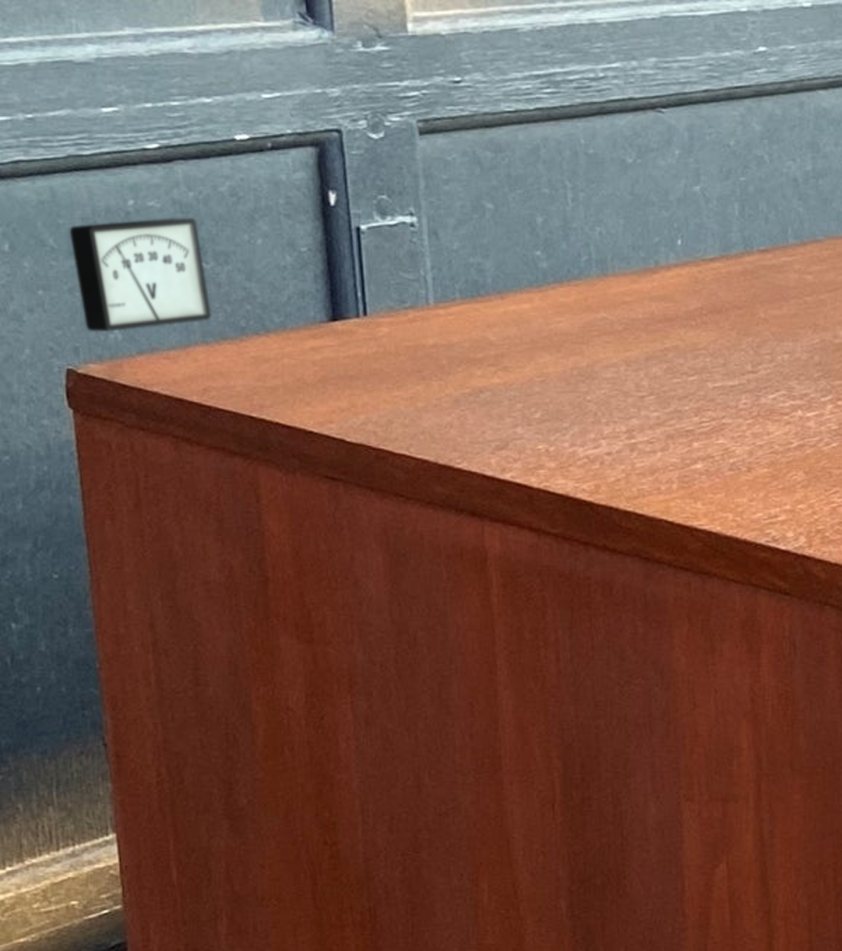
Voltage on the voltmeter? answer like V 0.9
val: V 10
